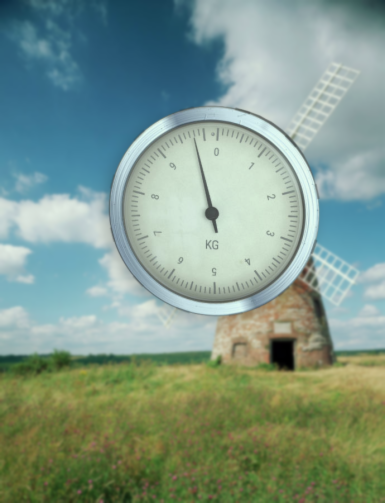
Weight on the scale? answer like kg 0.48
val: kg 9.8
